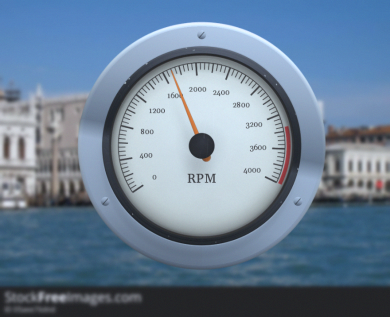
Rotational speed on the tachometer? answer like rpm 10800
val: rpm 1700
